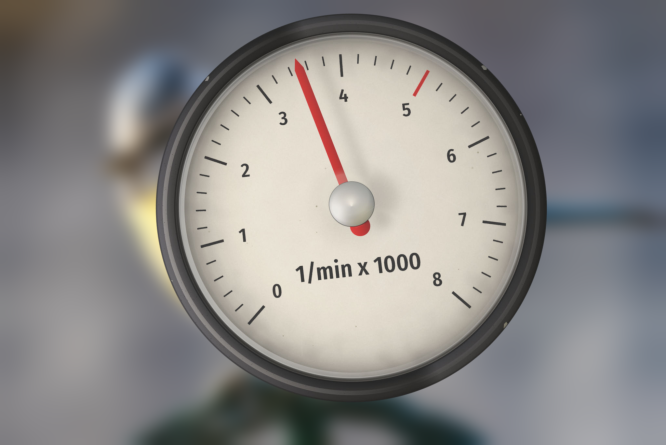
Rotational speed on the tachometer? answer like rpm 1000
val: rpm 3500
